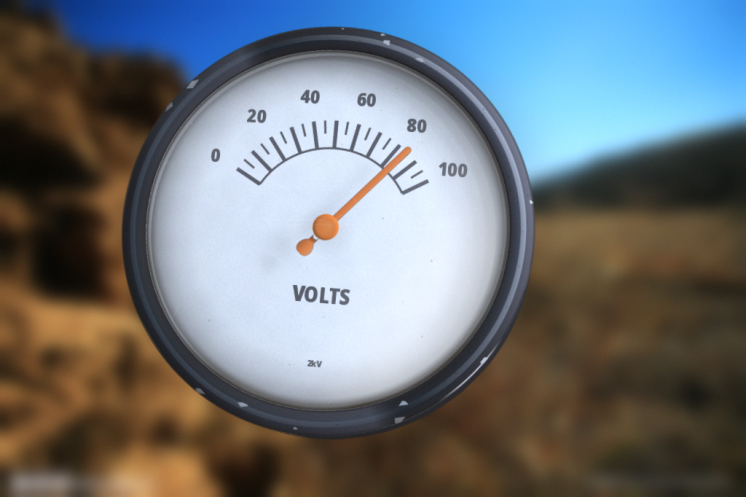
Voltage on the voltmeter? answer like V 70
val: V 85
